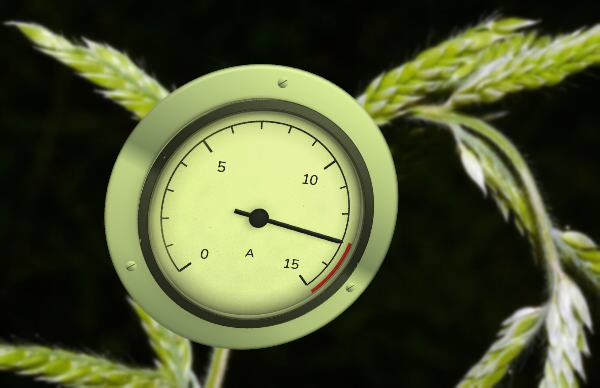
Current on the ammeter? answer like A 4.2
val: A 13
